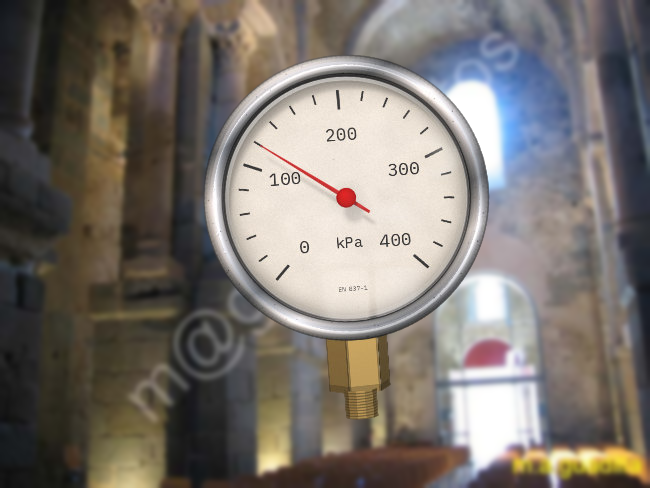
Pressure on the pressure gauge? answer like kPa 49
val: kPa 120
